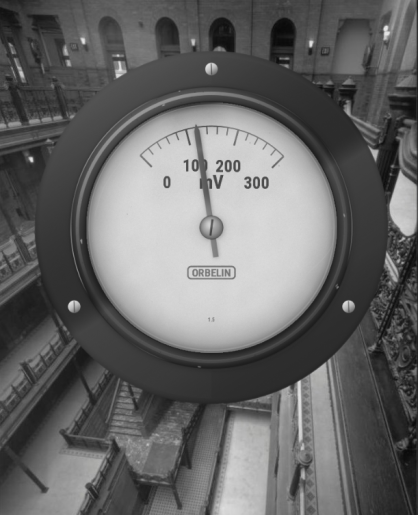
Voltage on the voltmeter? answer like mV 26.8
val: mV 120
